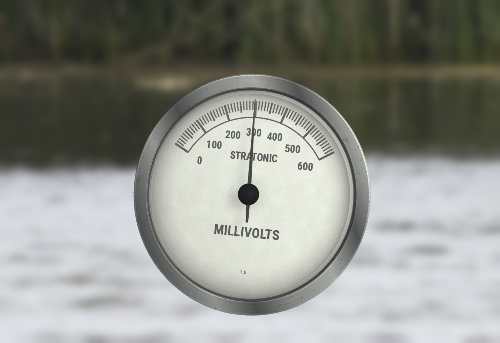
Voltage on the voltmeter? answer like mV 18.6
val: mV 300
